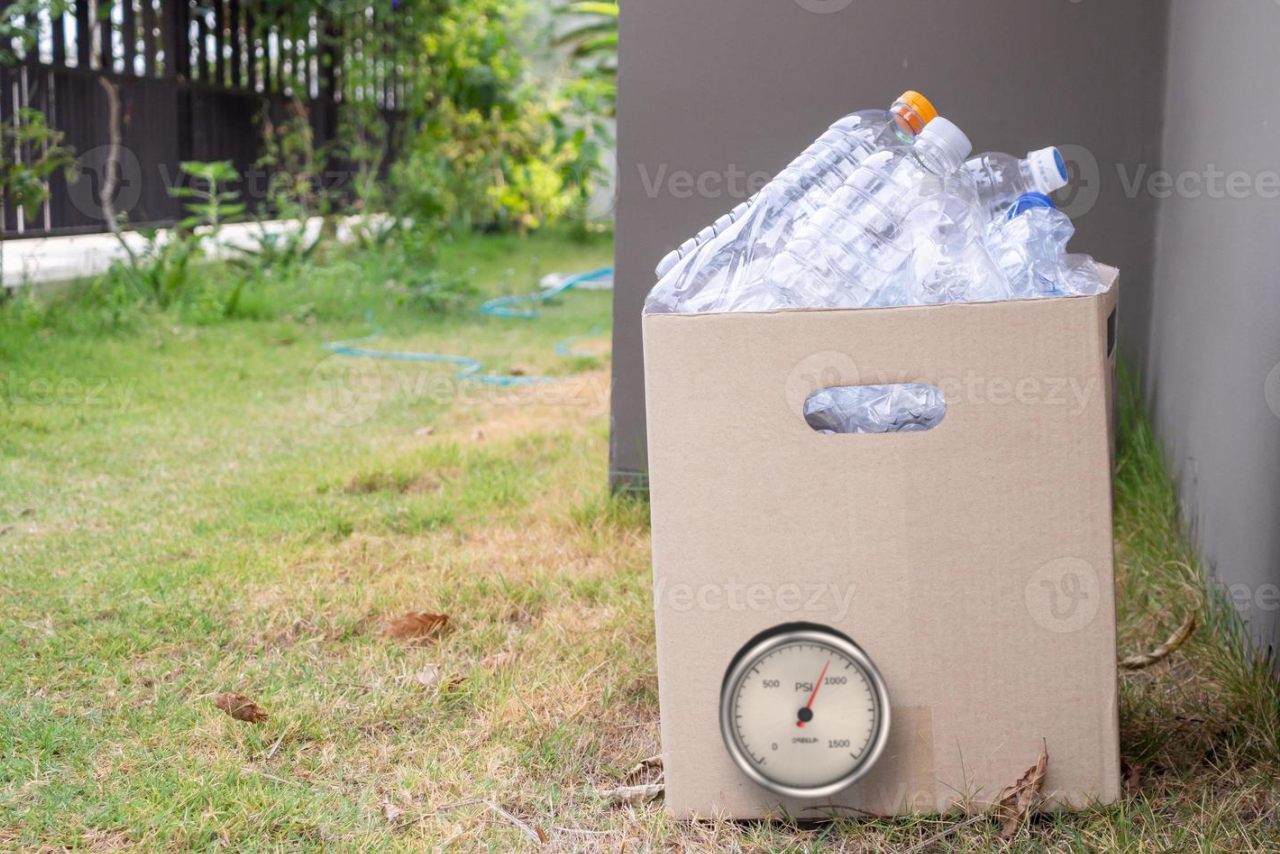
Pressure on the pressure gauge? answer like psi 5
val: psi 900
